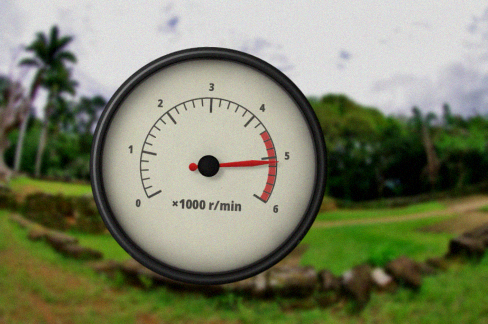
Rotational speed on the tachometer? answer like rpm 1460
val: rpm 5100
